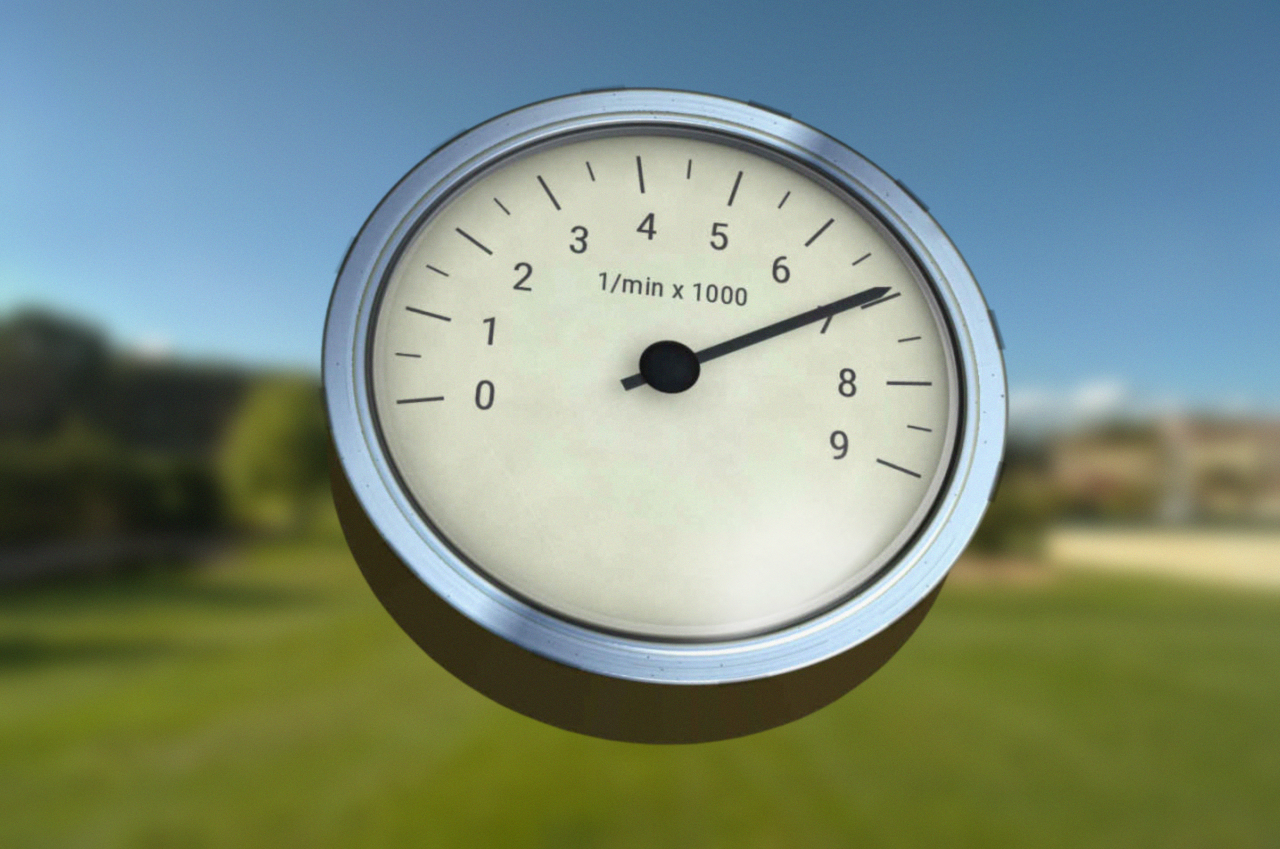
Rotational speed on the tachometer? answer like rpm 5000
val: rpm 7000
